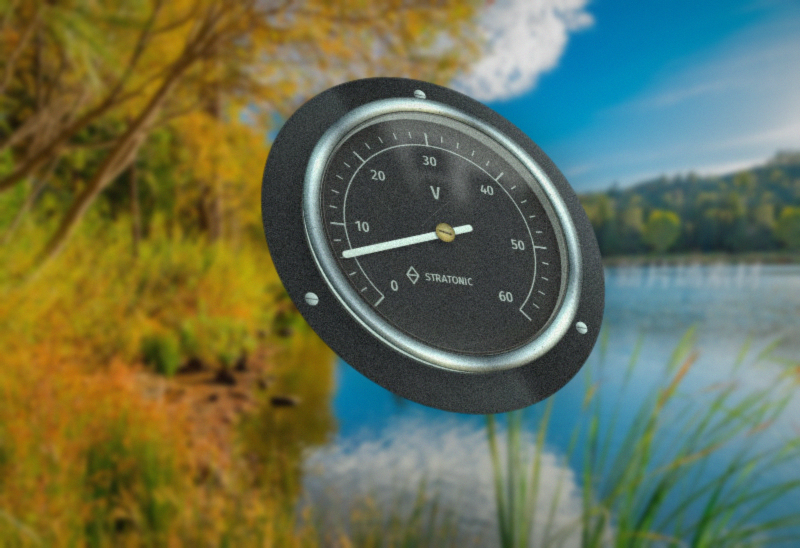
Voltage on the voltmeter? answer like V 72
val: V 6
